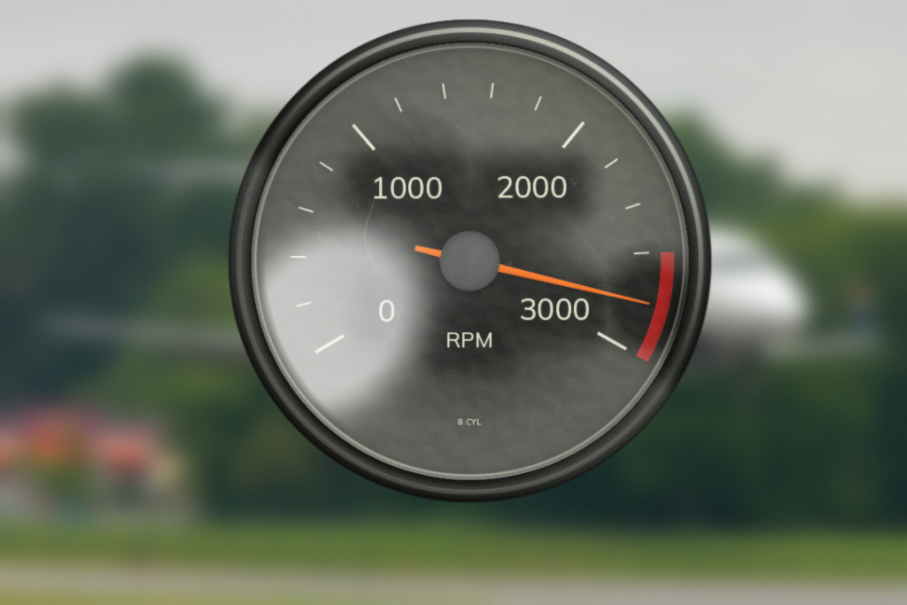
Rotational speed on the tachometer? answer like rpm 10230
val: rpm 2800
